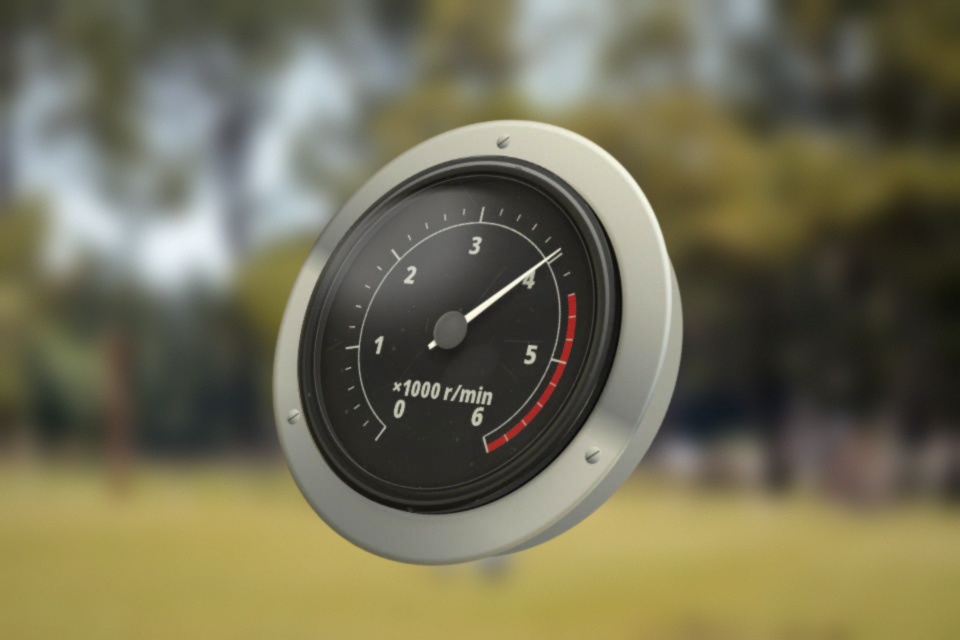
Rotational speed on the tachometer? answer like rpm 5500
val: rpm 4000
